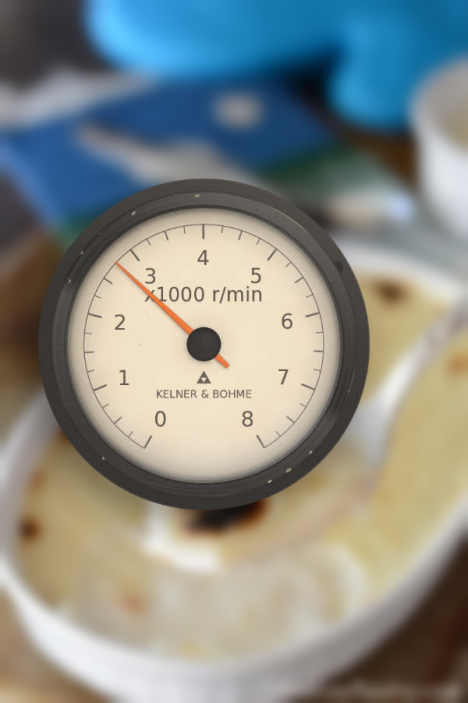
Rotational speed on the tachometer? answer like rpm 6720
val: rpm 2750
